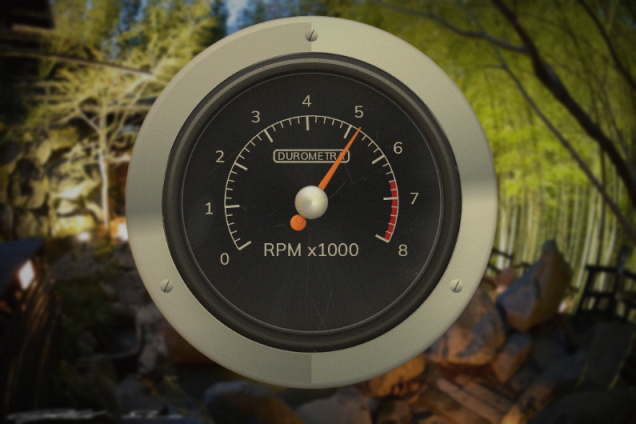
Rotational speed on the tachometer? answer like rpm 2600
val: rpm 5200
